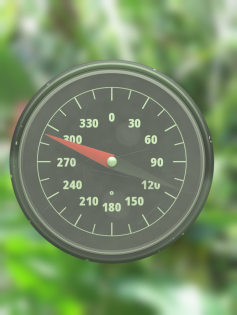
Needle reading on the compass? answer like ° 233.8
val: ° 292.5
